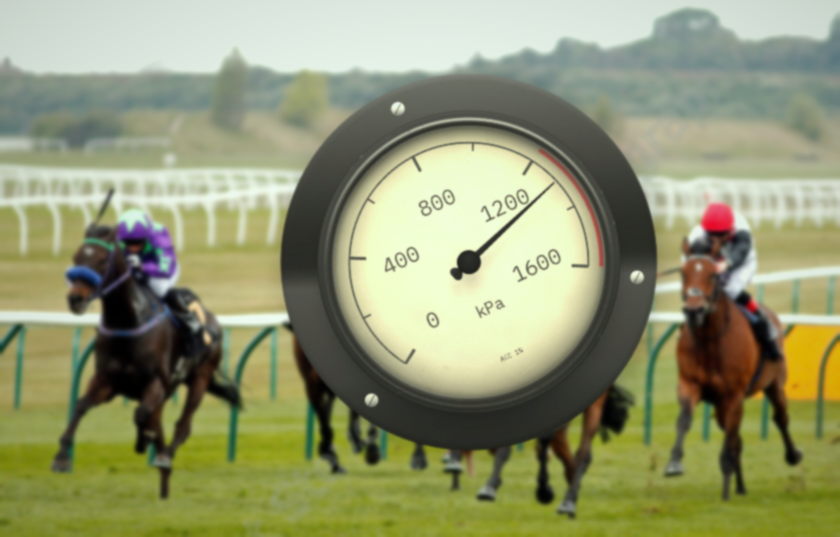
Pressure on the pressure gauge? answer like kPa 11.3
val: kPa 1300
